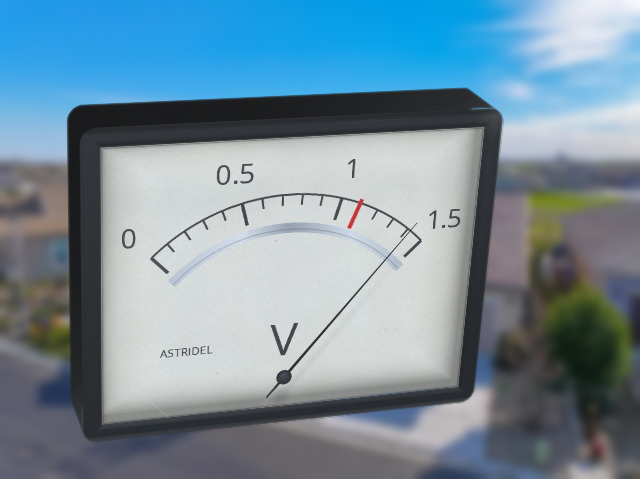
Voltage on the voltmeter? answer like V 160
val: V 1.4
